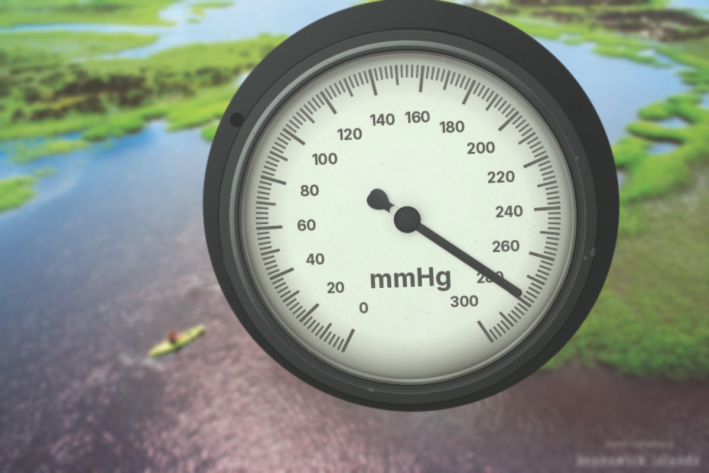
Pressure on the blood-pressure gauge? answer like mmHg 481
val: mmHg 278
